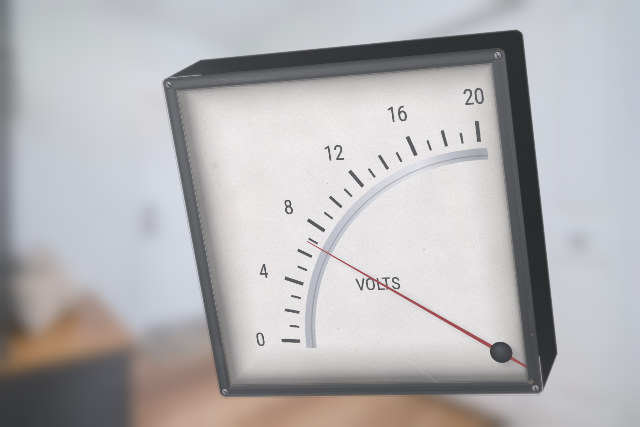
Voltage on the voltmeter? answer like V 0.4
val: V 7
